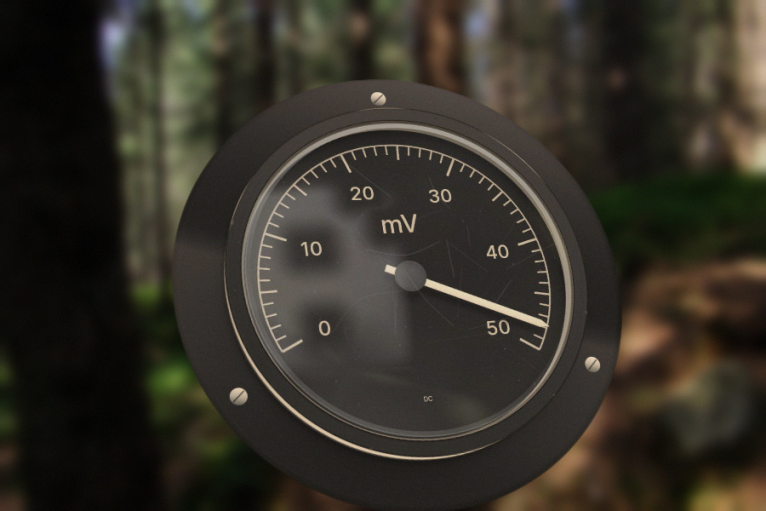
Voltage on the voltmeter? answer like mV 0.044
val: mV 48
